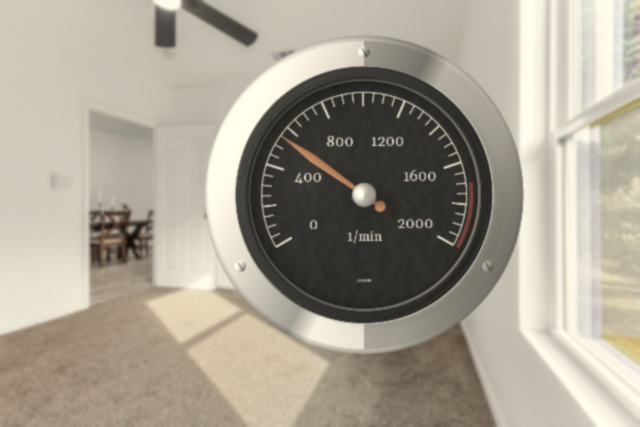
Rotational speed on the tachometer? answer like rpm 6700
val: rpm 550
